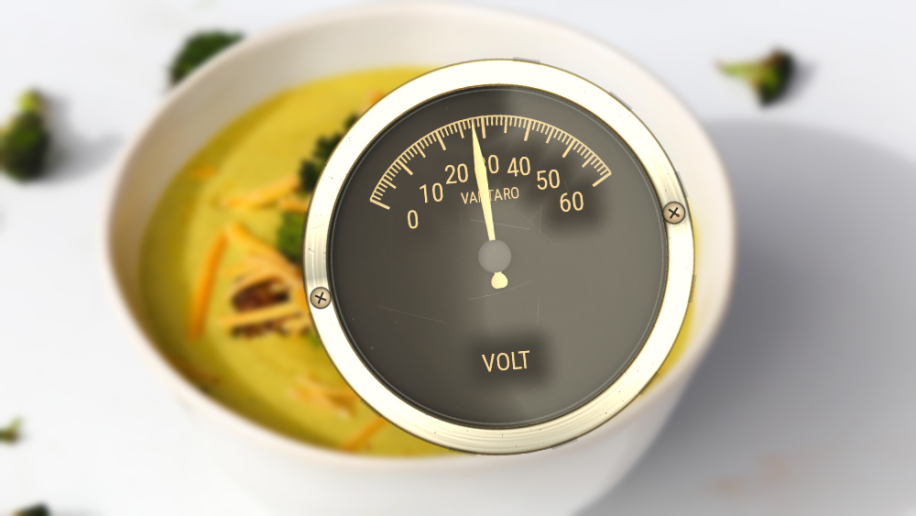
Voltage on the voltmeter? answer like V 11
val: V 28
